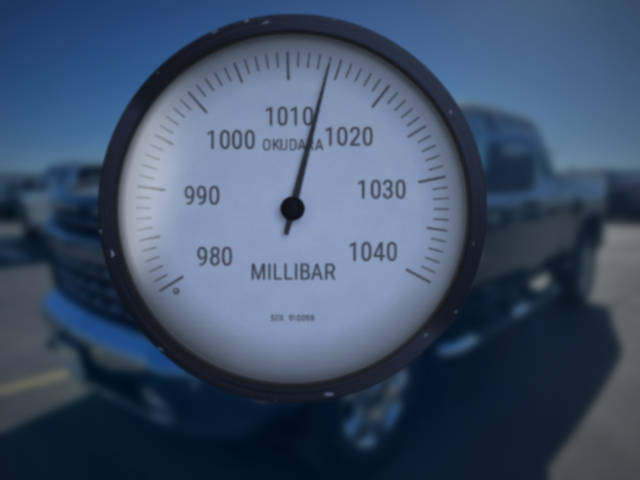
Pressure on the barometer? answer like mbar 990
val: mbar 1014
